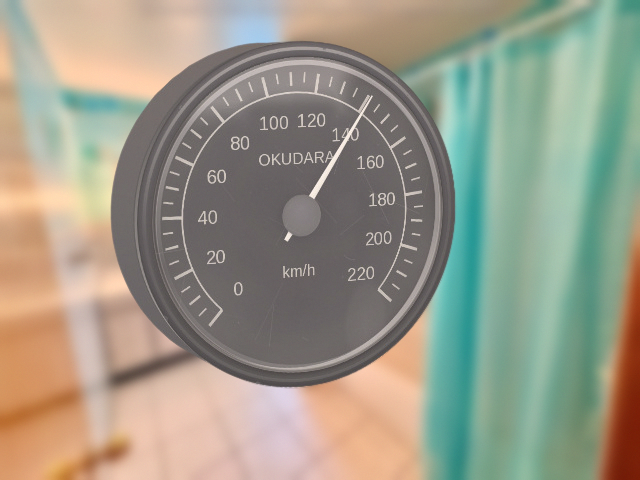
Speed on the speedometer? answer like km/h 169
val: km/h 140
